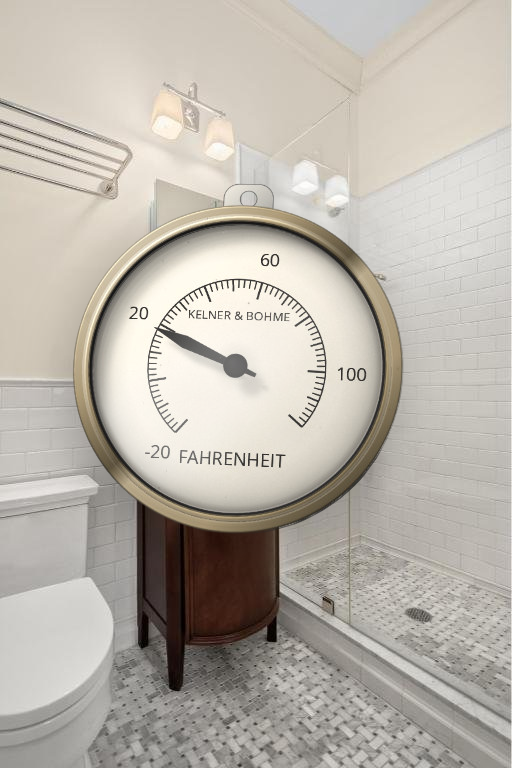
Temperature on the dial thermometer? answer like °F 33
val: °F 18
